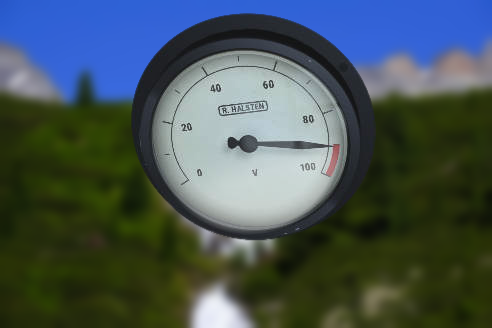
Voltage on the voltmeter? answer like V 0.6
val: V 90
